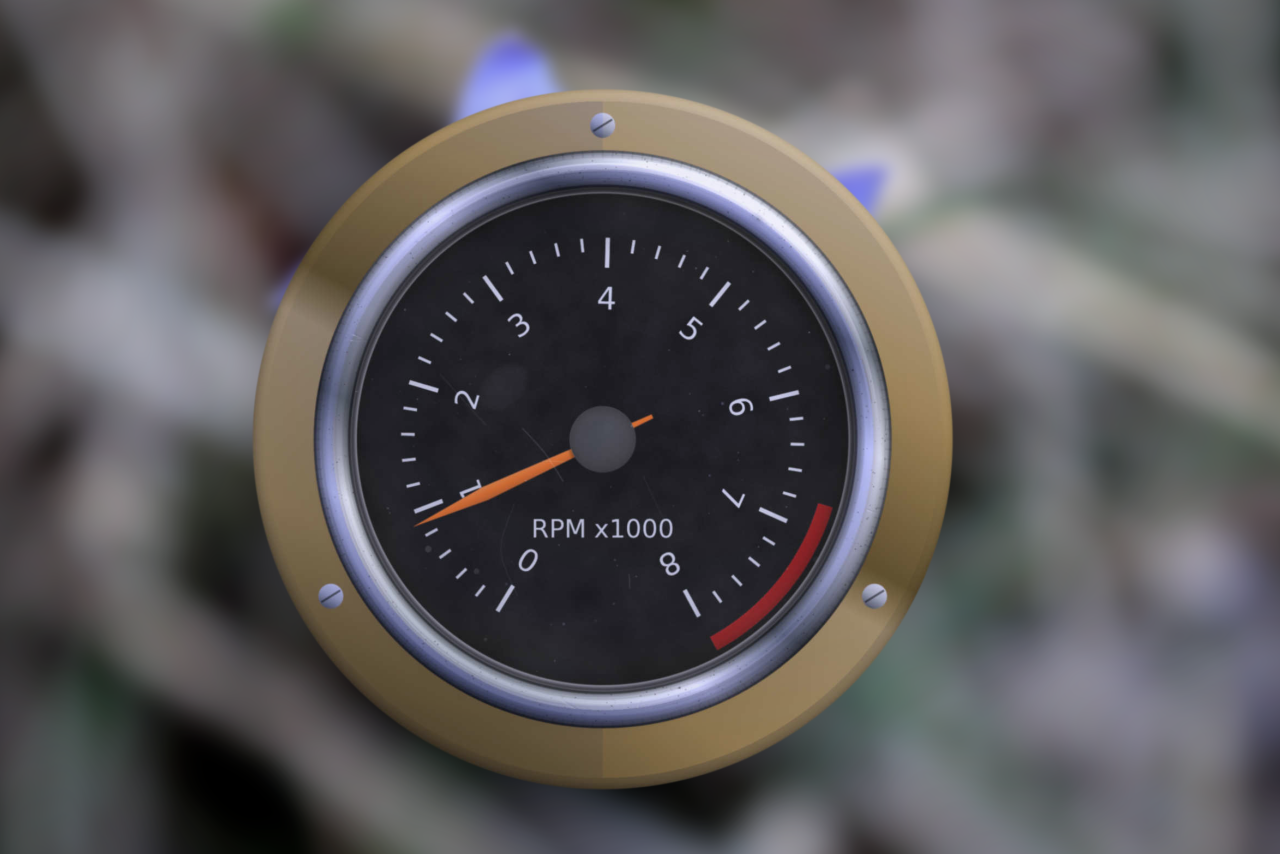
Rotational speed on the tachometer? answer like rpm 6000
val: rpm 900
